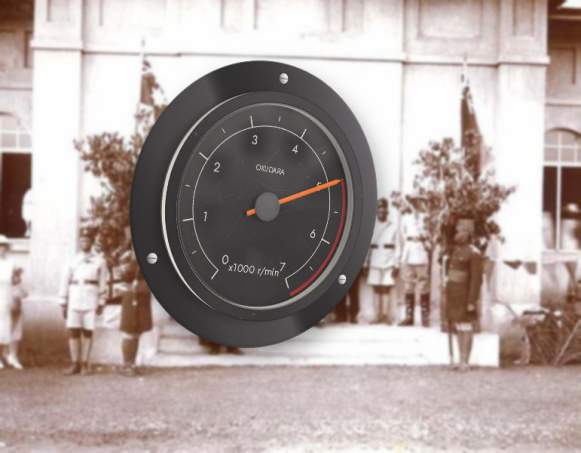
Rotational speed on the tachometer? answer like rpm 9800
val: rpm 5000
